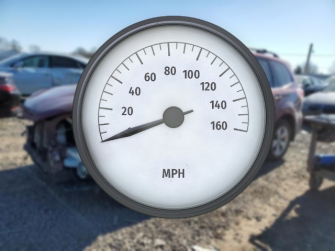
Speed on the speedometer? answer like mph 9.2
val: mph 0
